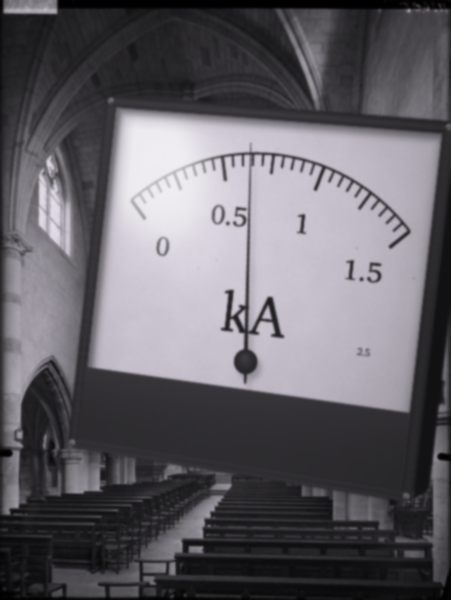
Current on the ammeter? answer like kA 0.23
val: kA 0.65
